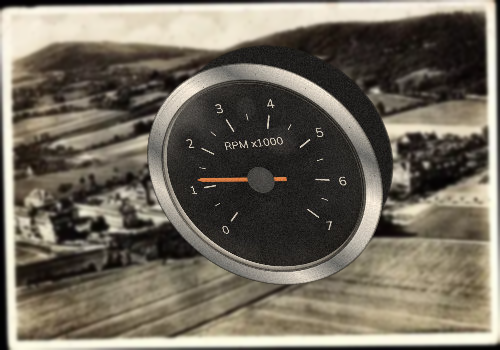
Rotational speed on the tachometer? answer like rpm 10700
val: rpm 1250
